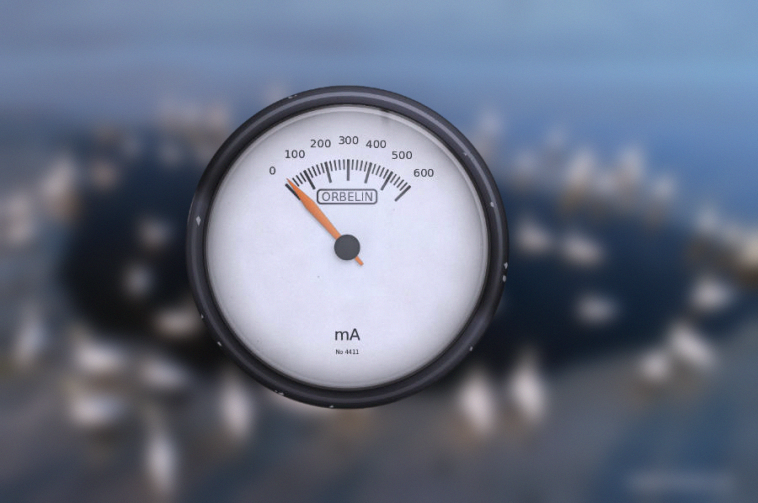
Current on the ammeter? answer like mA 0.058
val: mA 20
